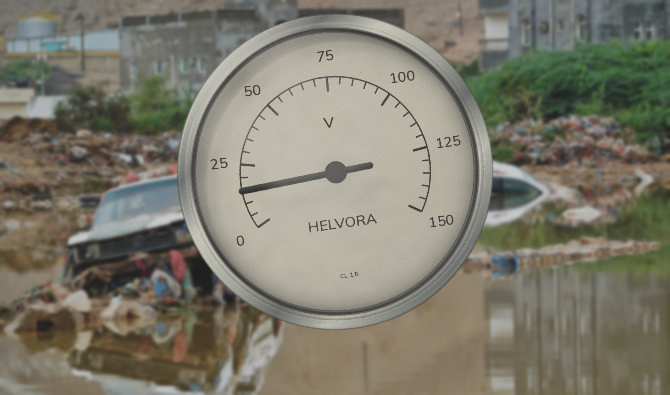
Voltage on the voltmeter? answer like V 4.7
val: V 15
